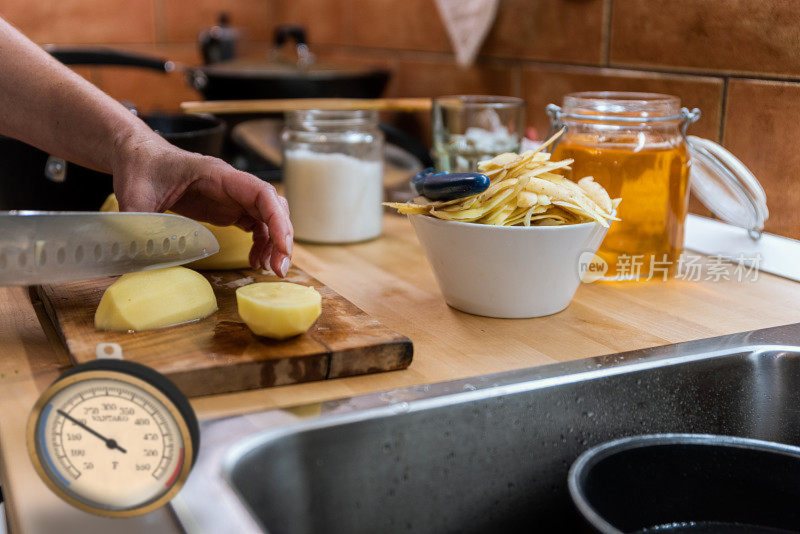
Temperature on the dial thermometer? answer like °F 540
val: °F 200
